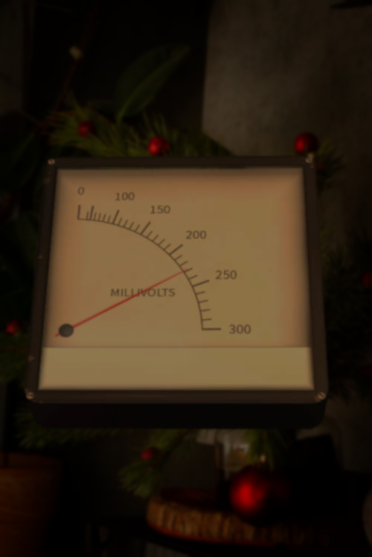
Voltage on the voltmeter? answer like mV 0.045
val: mV 230
